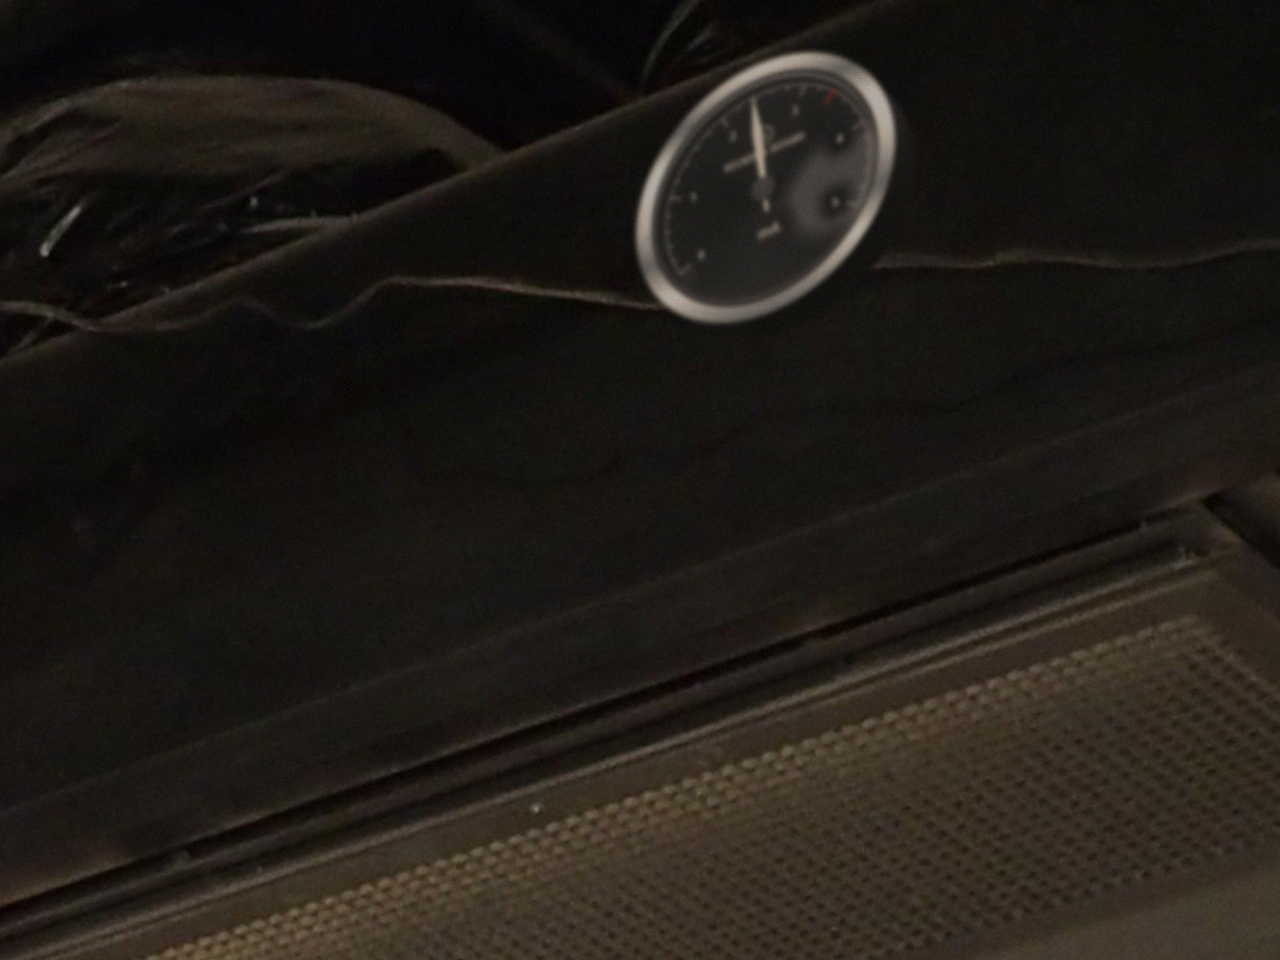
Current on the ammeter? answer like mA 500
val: mA 2.4
